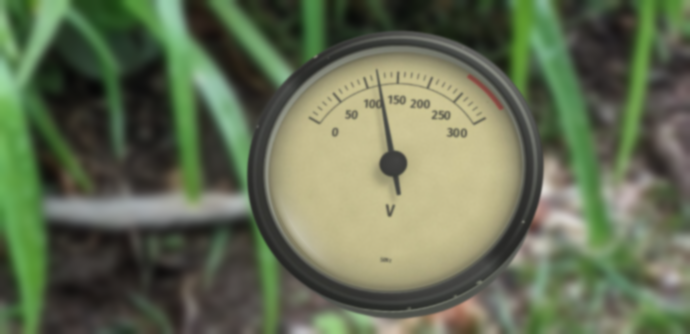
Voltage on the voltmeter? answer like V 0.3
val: V 120
